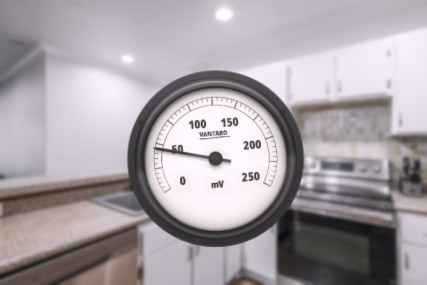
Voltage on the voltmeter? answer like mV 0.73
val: mV 45
